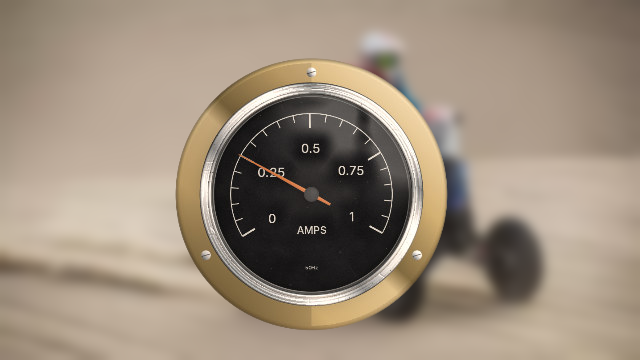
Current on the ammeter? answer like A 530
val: A 0.25
